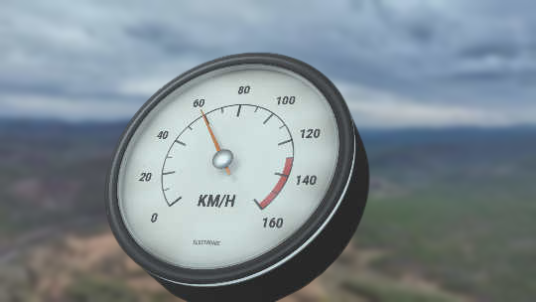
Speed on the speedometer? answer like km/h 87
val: km/h 60
